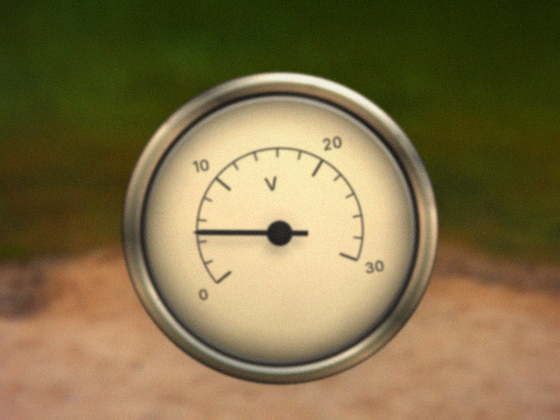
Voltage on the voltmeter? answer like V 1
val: V 5
